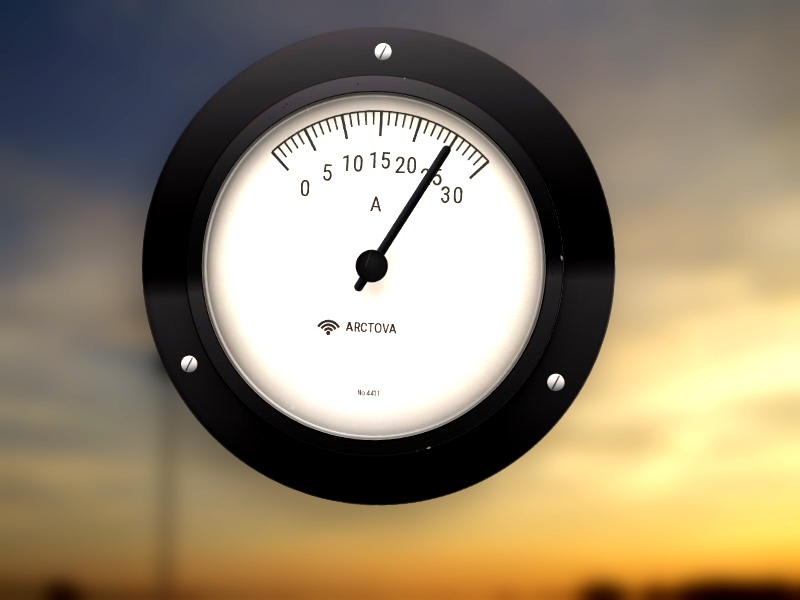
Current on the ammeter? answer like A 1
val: A 25
